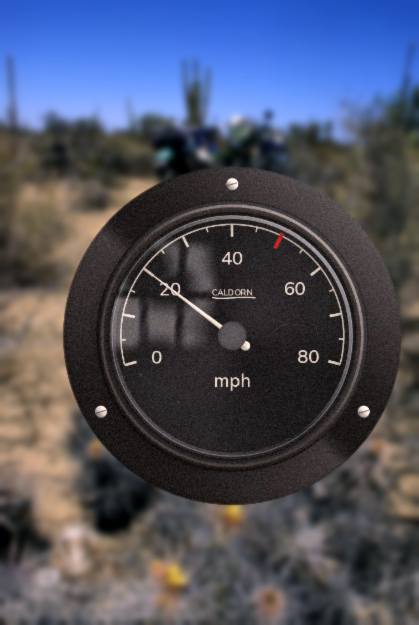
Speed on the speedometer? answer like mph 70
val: mph 20
